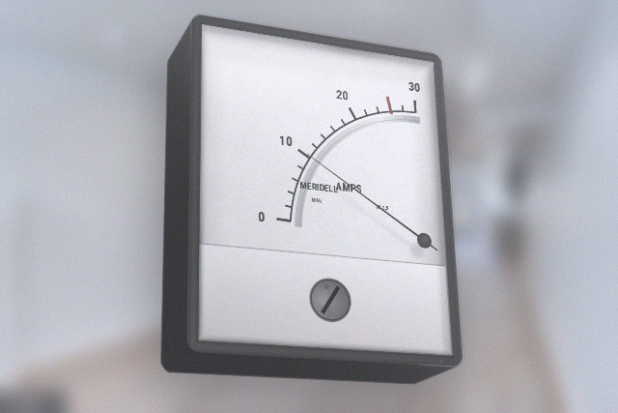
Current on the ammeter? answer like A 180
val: A 10
